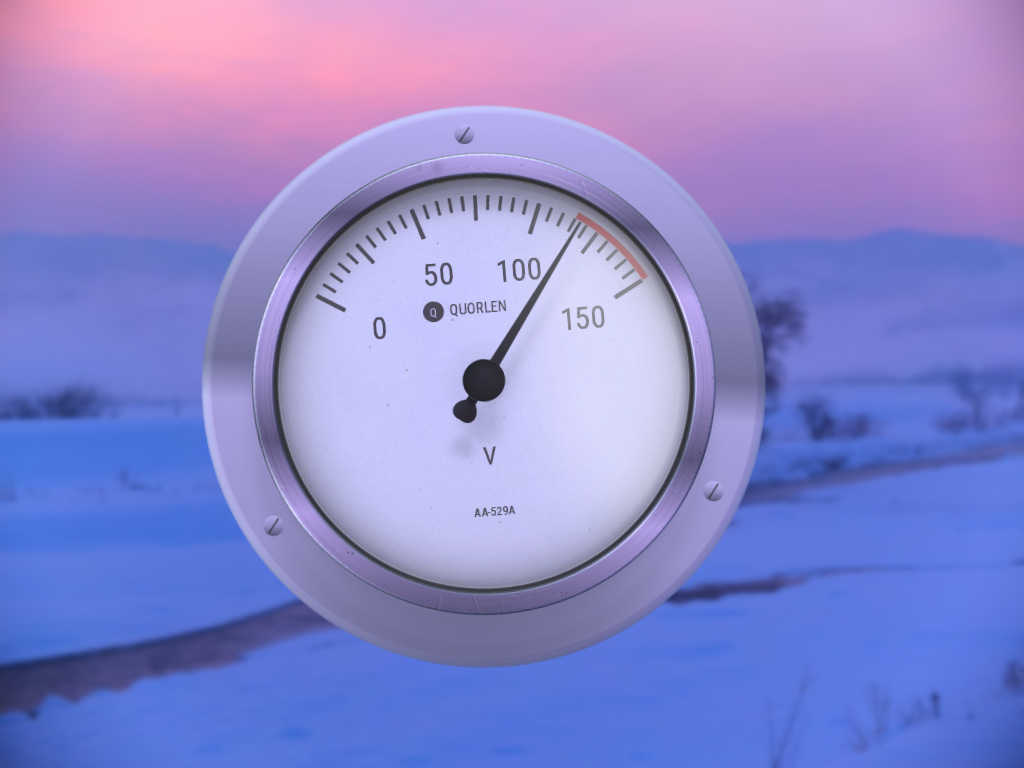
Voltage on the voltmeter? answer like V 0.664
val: V 117.5
